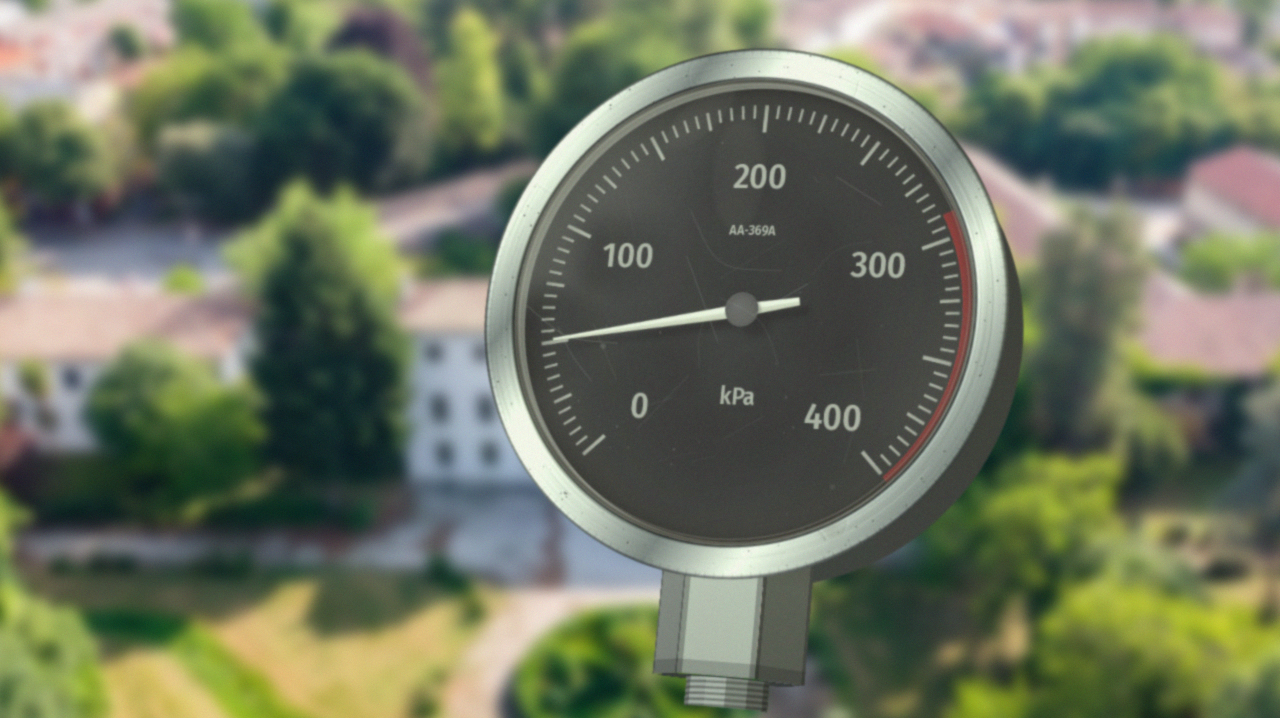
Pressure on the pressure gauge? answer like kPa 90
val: kPa 50
